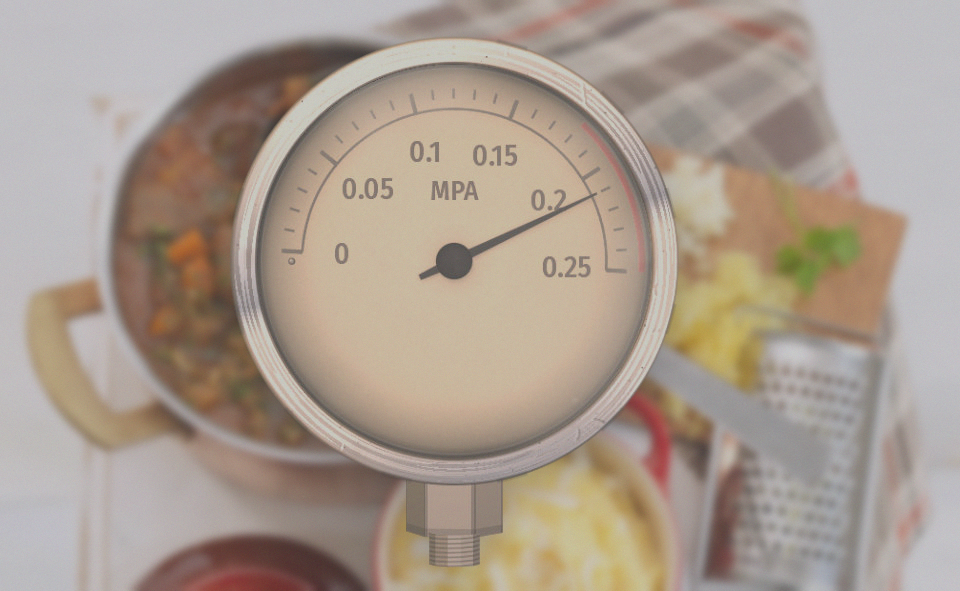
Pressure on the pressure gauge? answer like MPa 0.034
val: MPa 0.21
